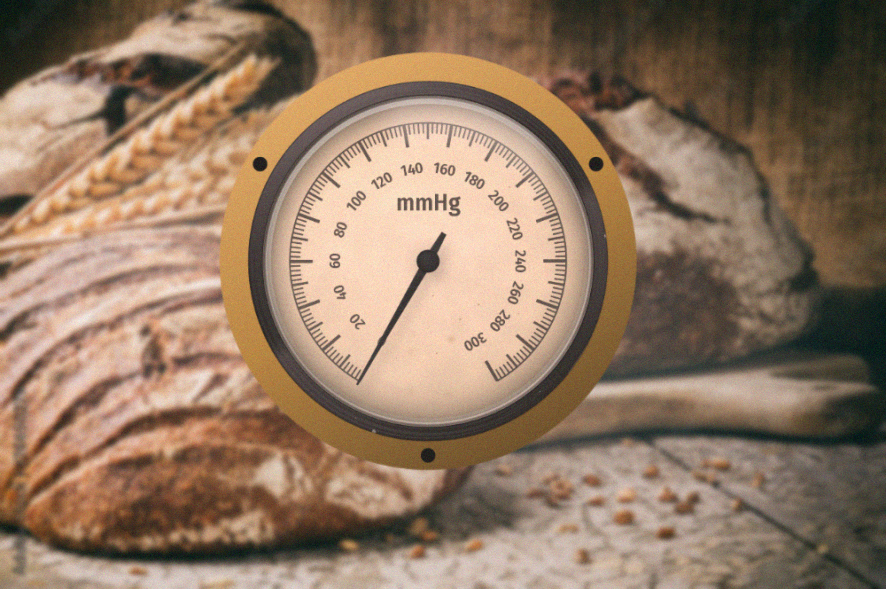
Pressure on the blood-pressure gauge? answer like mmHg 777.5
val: mmHg 0
